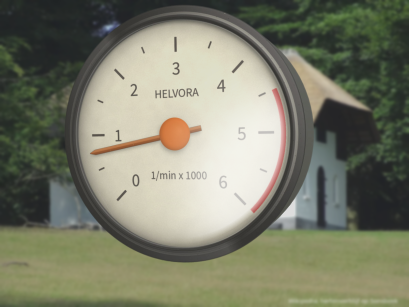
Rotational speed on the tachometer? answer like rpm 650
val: rpm 750
